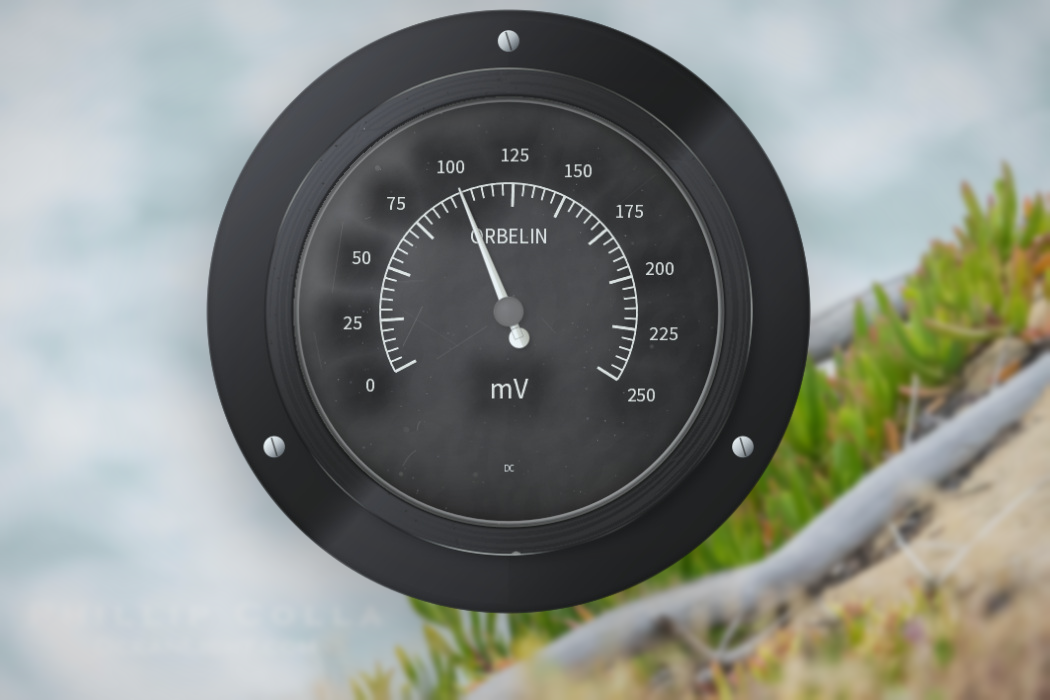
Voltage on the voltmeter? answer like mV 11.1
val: mV 100
